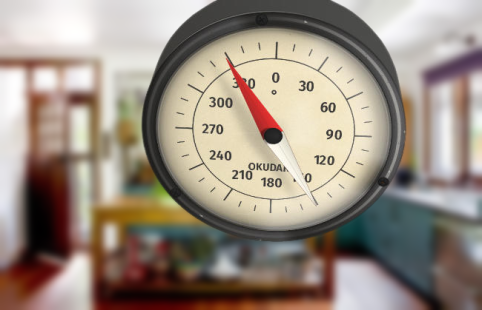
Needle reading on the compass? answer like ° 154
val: ° 330
